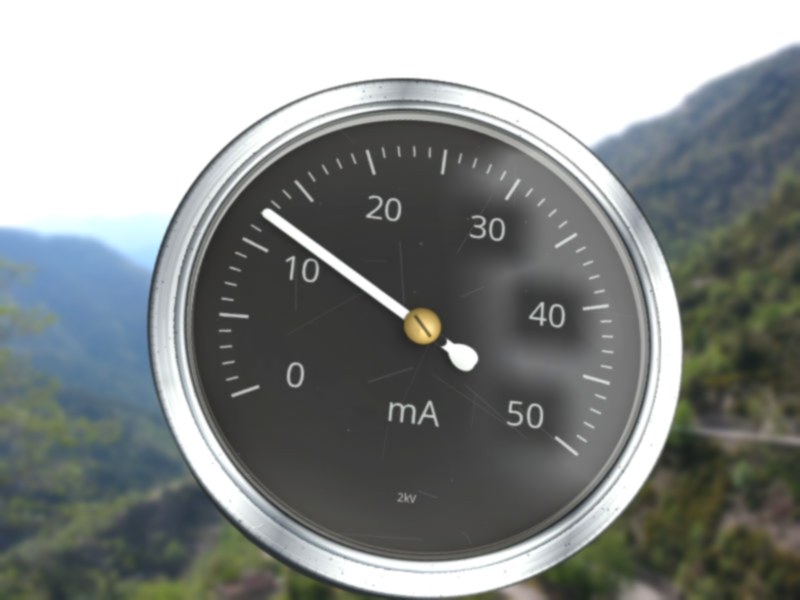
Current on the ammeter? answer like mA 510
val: mA 12
